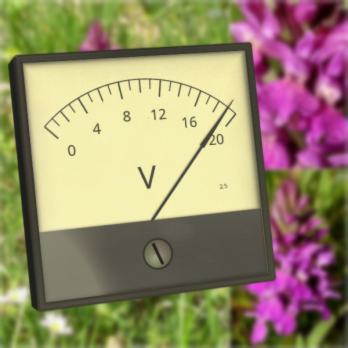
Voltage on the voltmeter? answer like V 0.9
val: V 19
